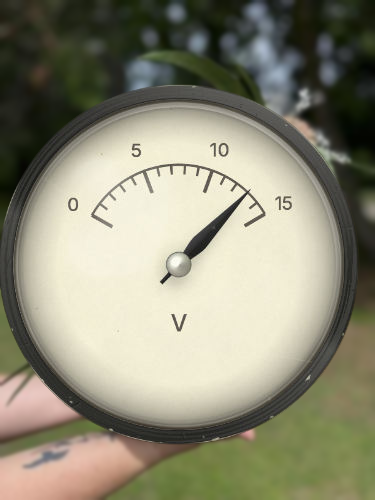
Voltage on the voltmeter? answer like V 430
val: V 13
